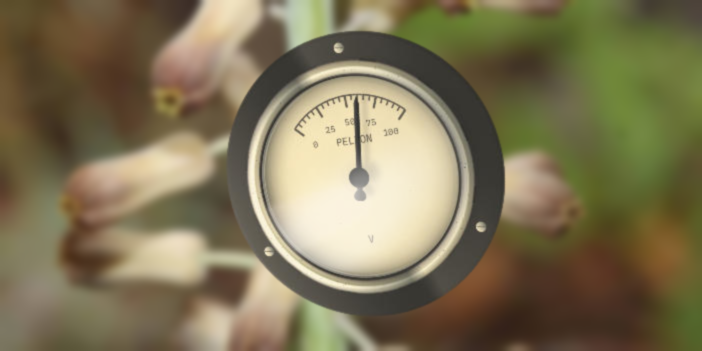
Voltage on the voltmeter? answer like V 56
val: V 60
